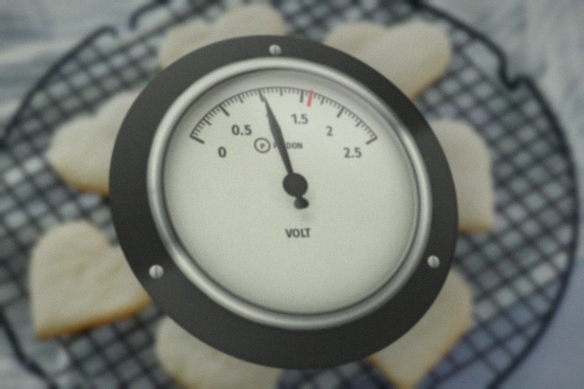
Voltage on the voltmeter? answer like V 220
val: V 1
